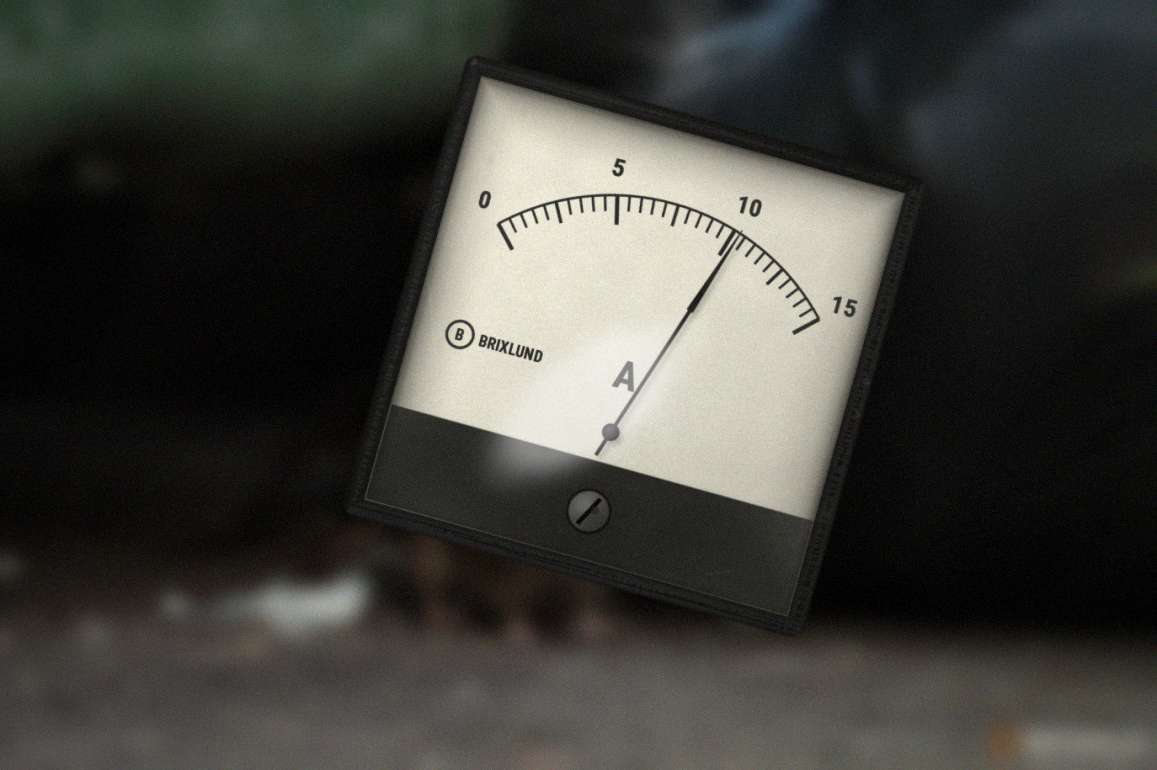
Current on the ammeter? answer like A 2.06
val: A 10.25
